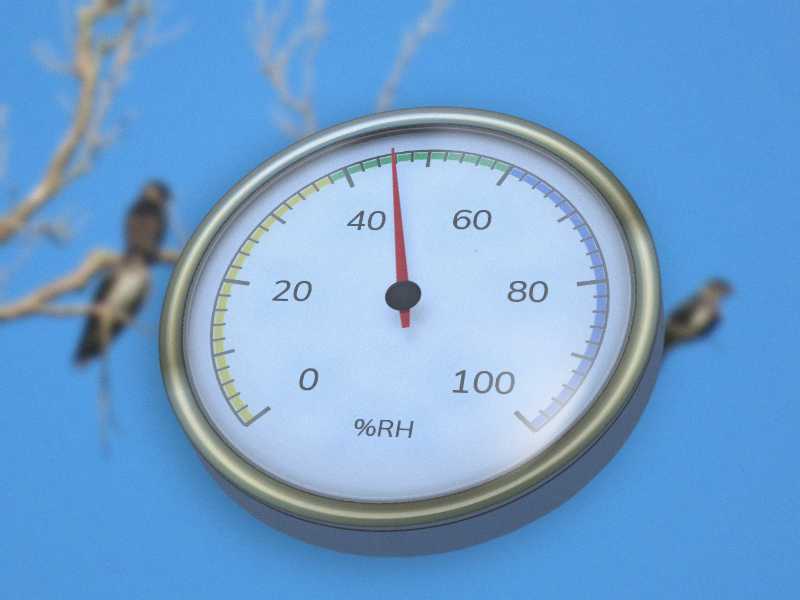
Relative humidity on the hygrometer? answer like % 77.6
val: % 46
